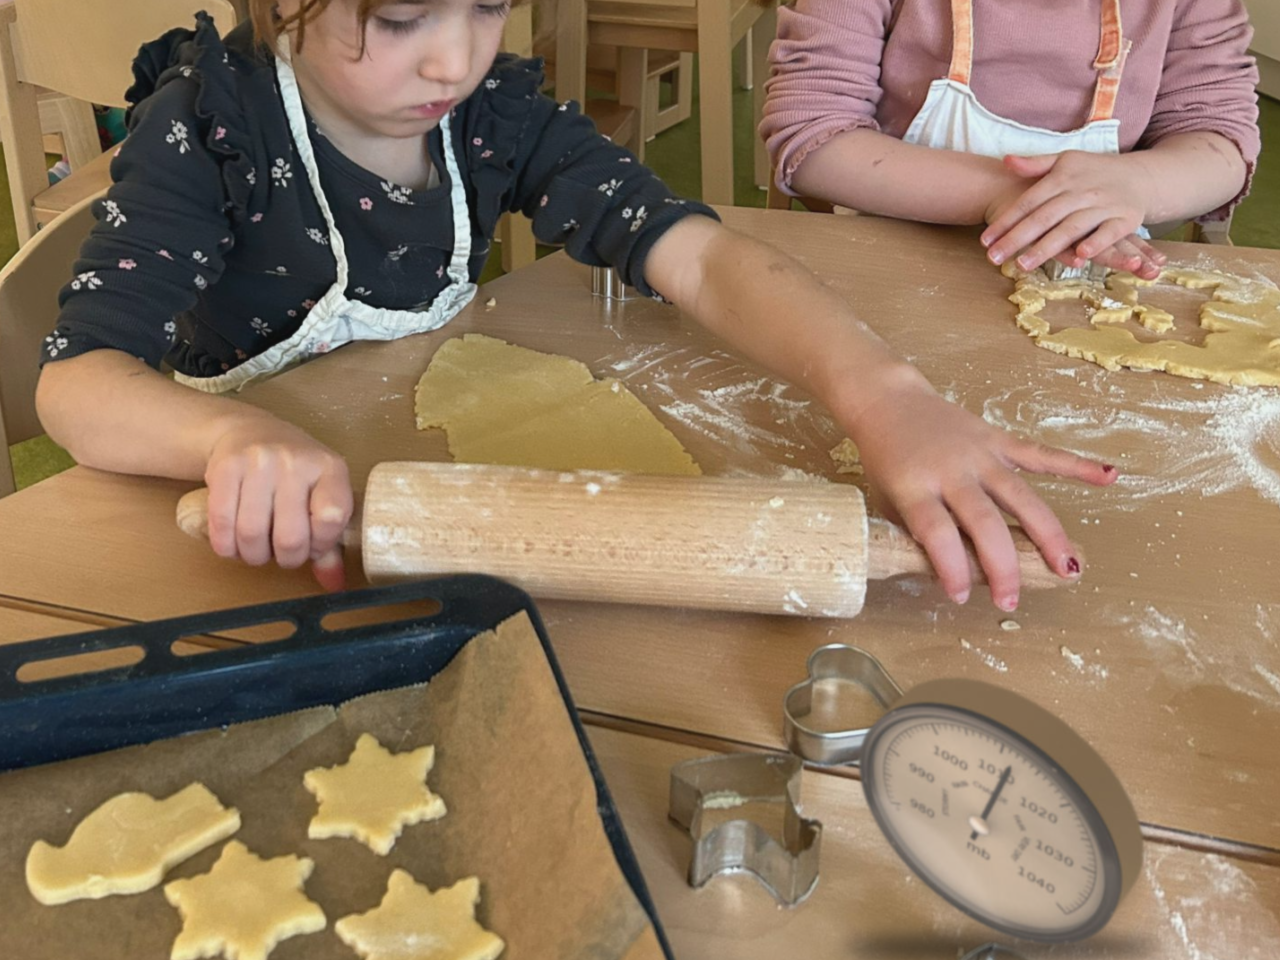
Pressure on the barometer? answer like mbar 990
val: mbar 1012
